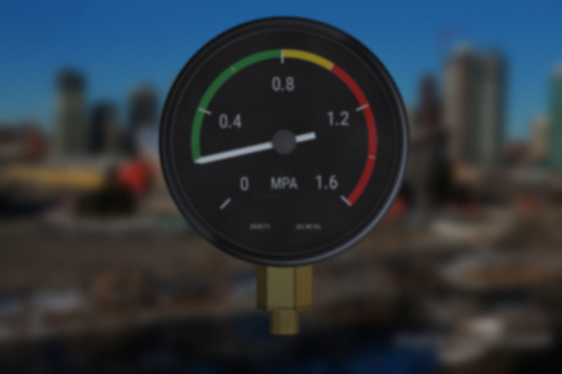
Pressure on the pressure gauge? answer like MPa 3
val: MPa 0.2
